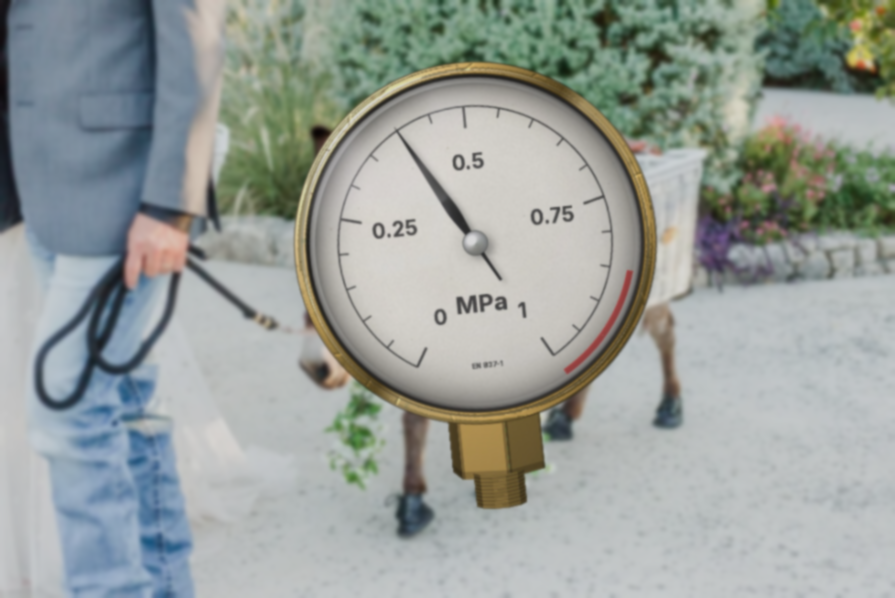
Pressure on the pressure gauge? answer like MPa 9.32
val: MPa 0.4
